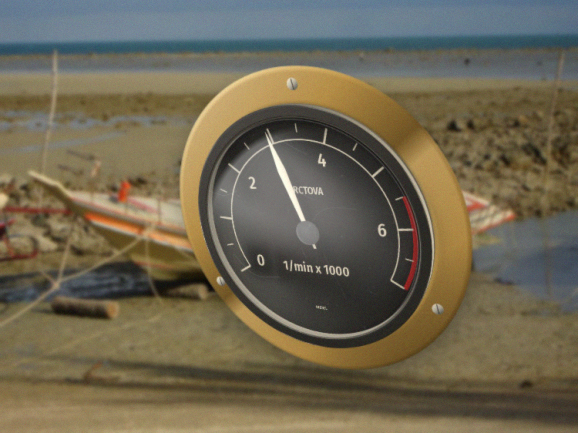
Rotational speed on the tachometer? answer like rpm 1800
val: rpm 3000
